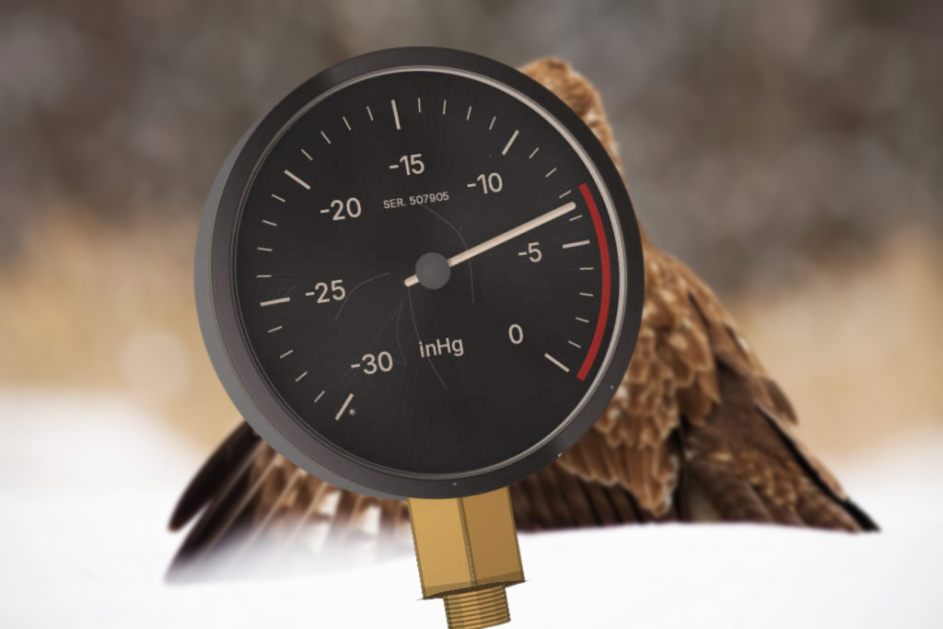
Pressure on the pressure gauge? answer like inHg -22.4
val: inHg -6.5
